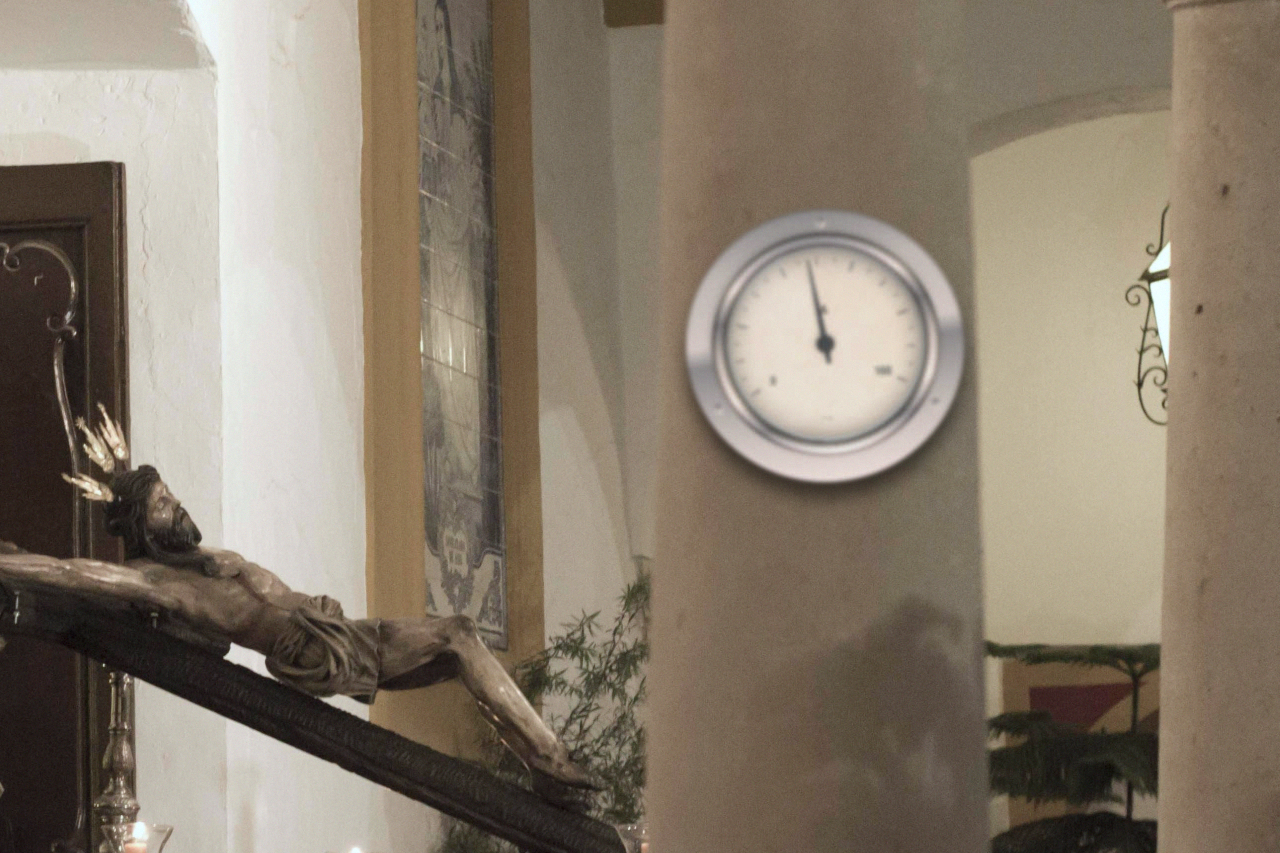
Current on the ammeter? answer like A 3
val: A 47.5
